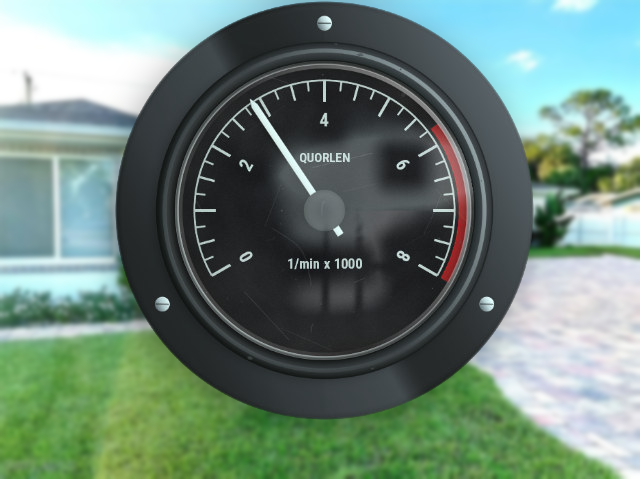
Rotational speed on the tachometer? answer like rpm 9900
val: rpm 2875
